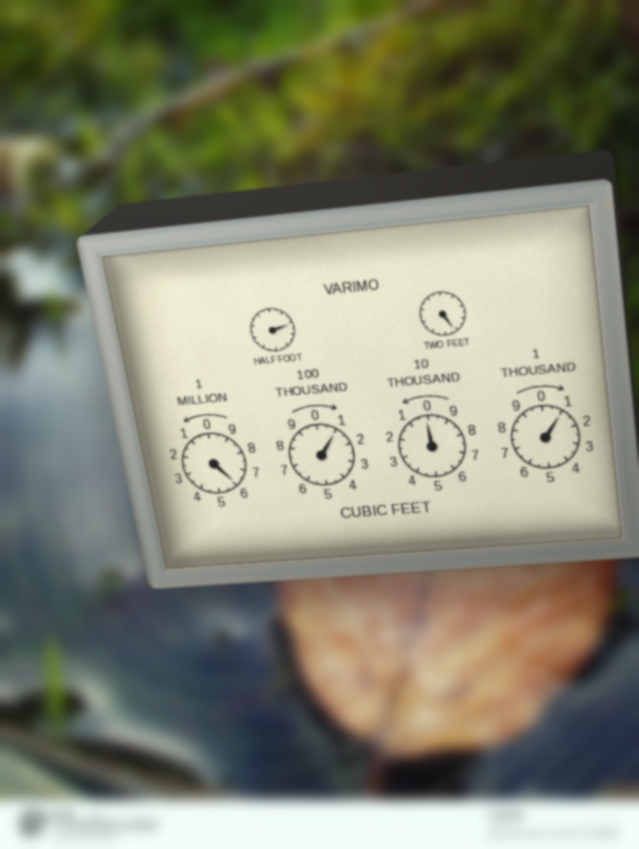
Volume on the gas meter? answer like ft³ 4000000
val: ft³ 610100
